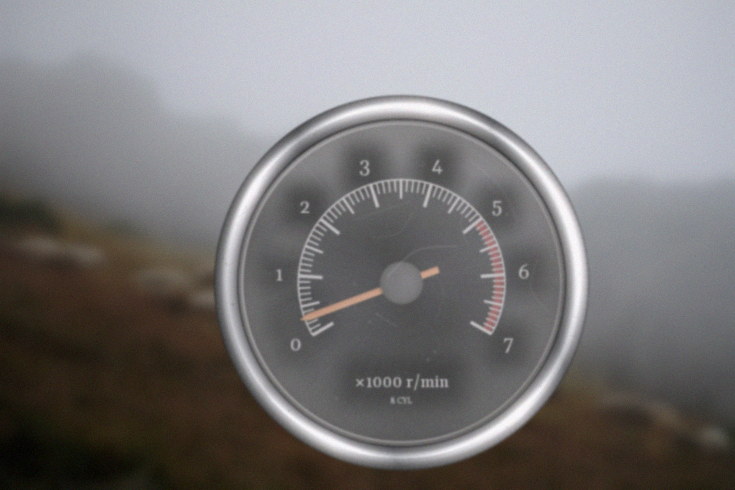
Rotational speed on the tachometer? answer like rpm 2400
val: rpm 300
